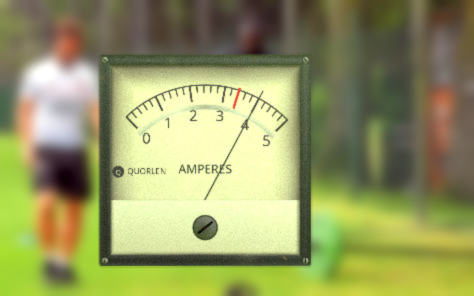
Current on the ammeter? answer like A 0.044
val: A 4
